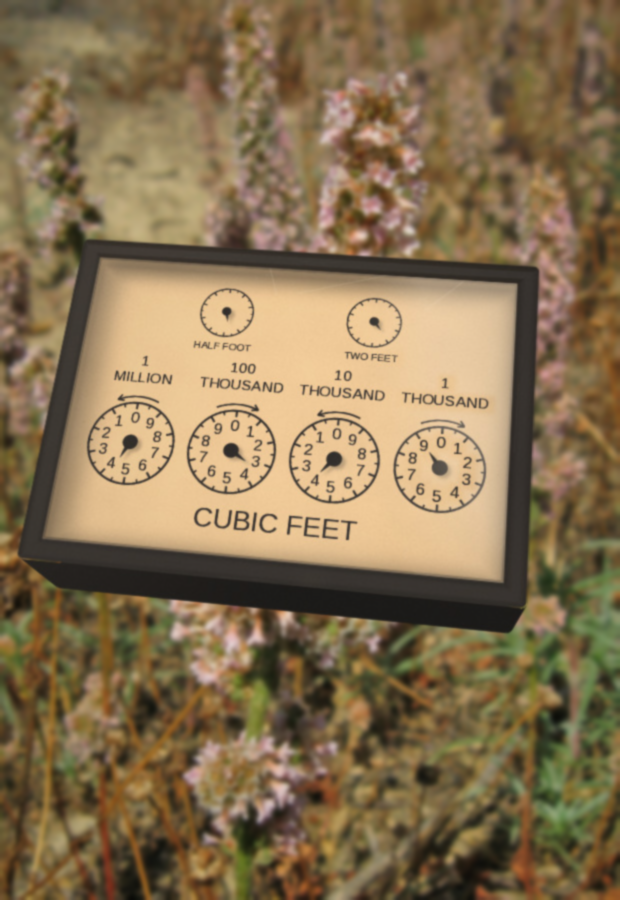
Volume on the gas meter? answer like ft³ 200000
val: ft³ 433900
